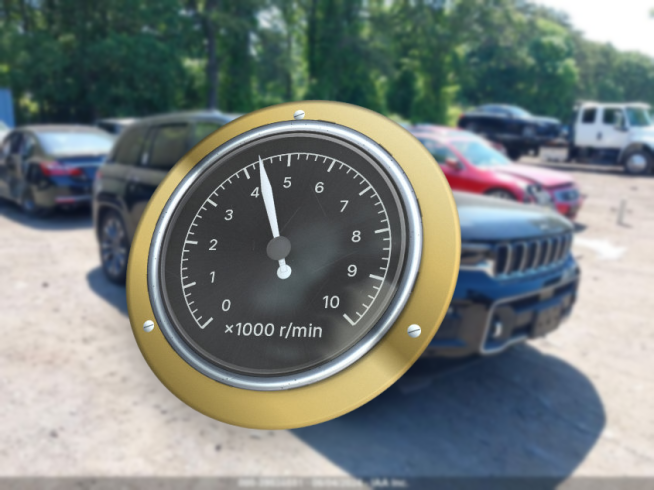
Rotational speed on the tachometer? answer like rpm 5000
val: rpm 4400
